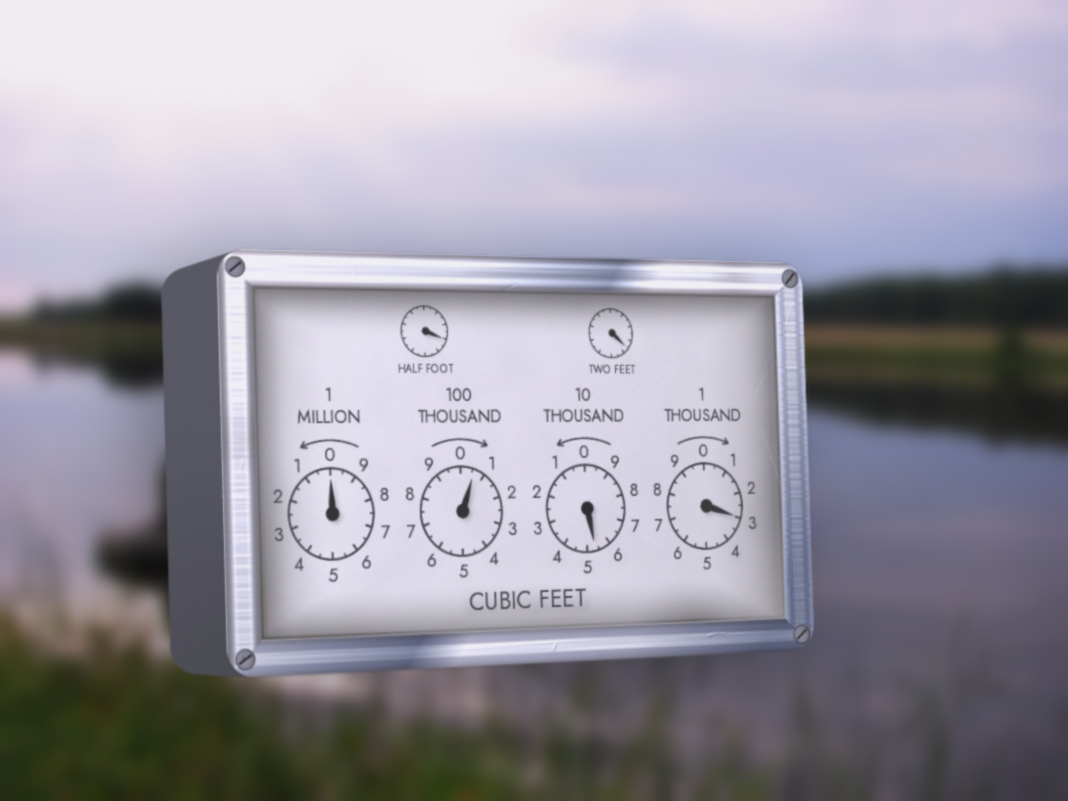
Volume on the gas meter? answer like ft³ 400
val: ft³ 5300
